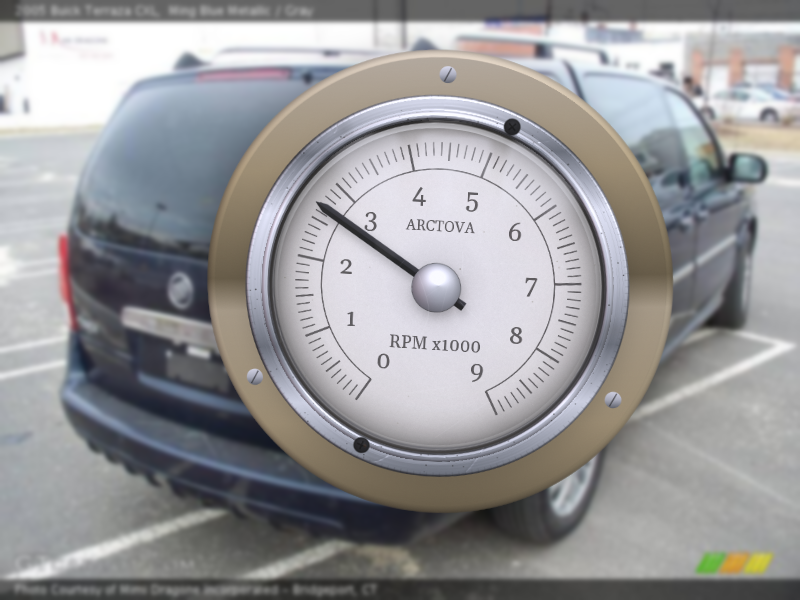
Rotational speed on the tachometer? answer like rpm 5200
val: rpm 2700
